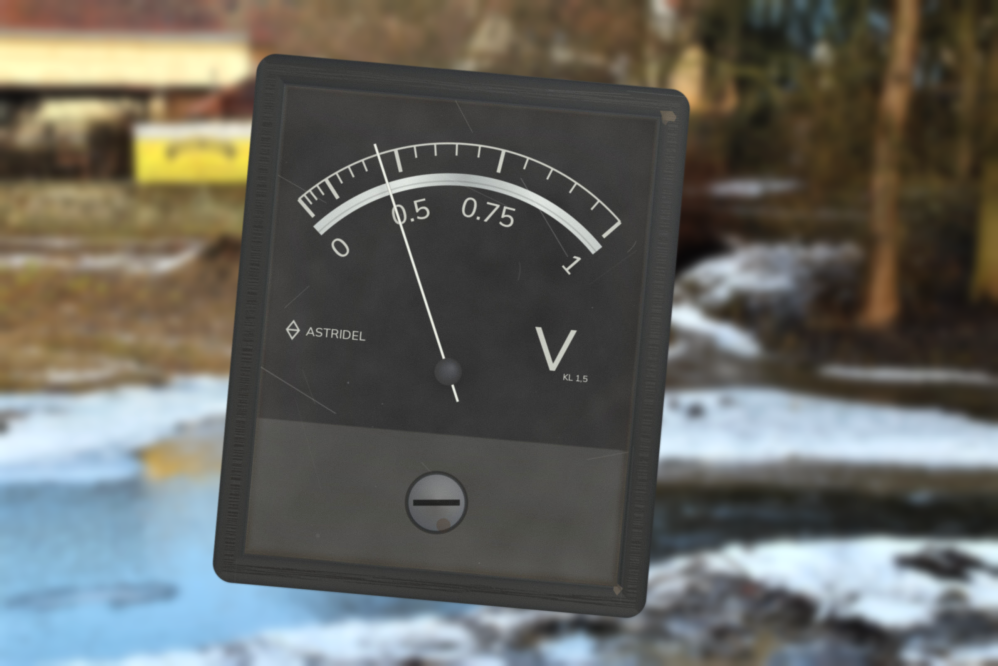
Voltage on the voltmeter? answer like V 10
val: V 0.45
